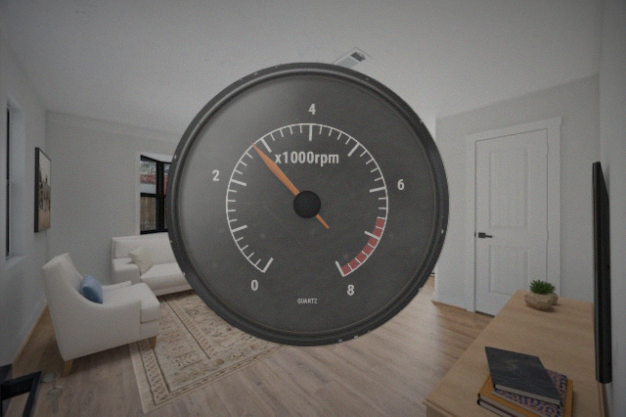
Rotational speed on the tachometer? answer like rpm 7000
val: rpm 2800
